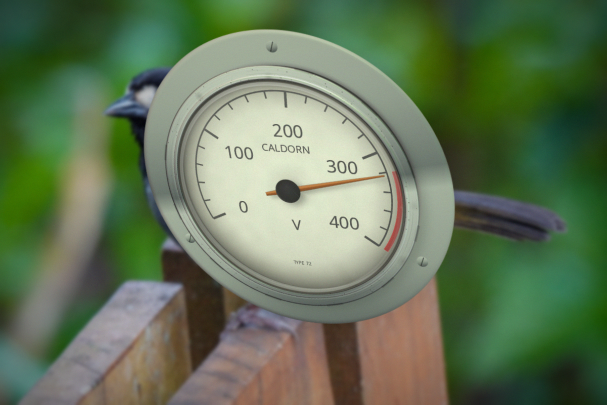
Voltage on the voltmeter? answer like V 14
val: V 320
